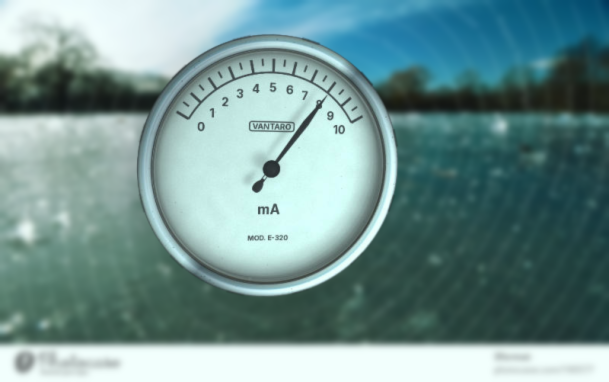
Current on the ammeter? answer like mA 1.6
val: mA 8
